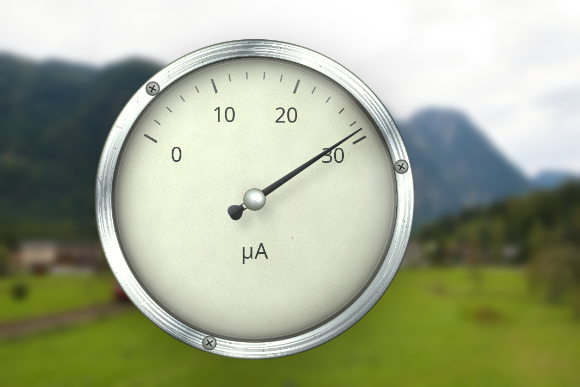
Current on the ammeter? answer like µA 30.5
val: µA 29
